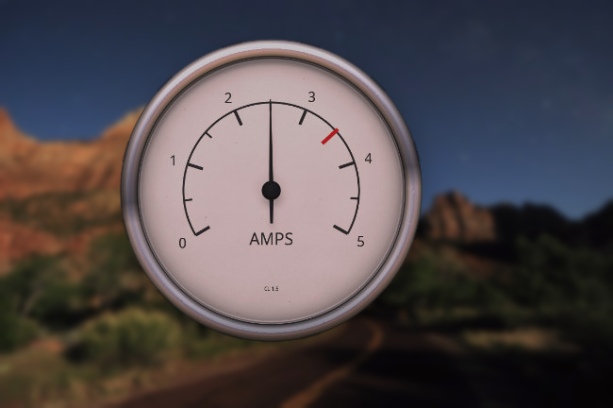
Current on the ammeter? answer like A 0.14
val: A 2.5
